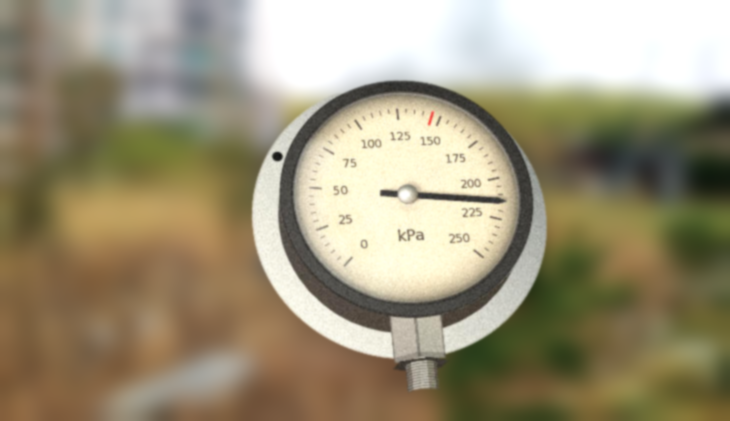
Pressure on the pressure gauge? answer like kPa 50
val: kPa 215
